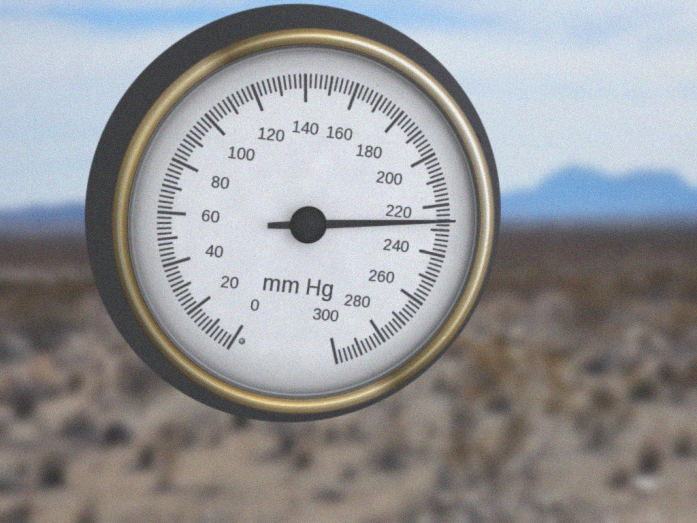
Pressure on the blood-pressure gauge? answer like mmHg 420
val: mmHg 226
